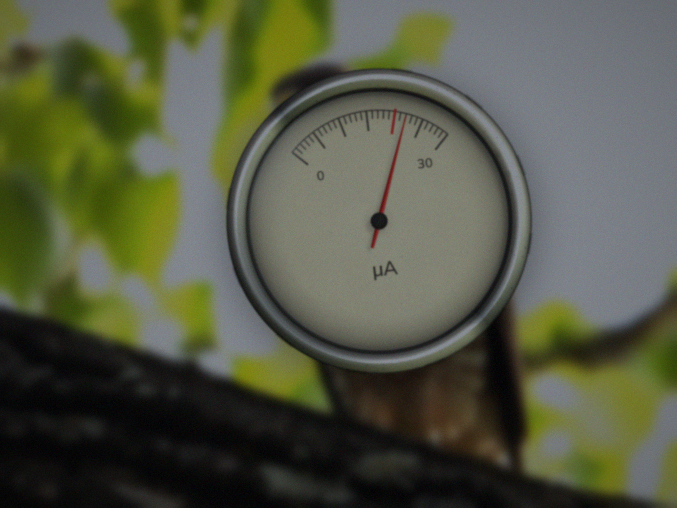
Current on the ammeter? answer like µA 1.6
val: µA 22
